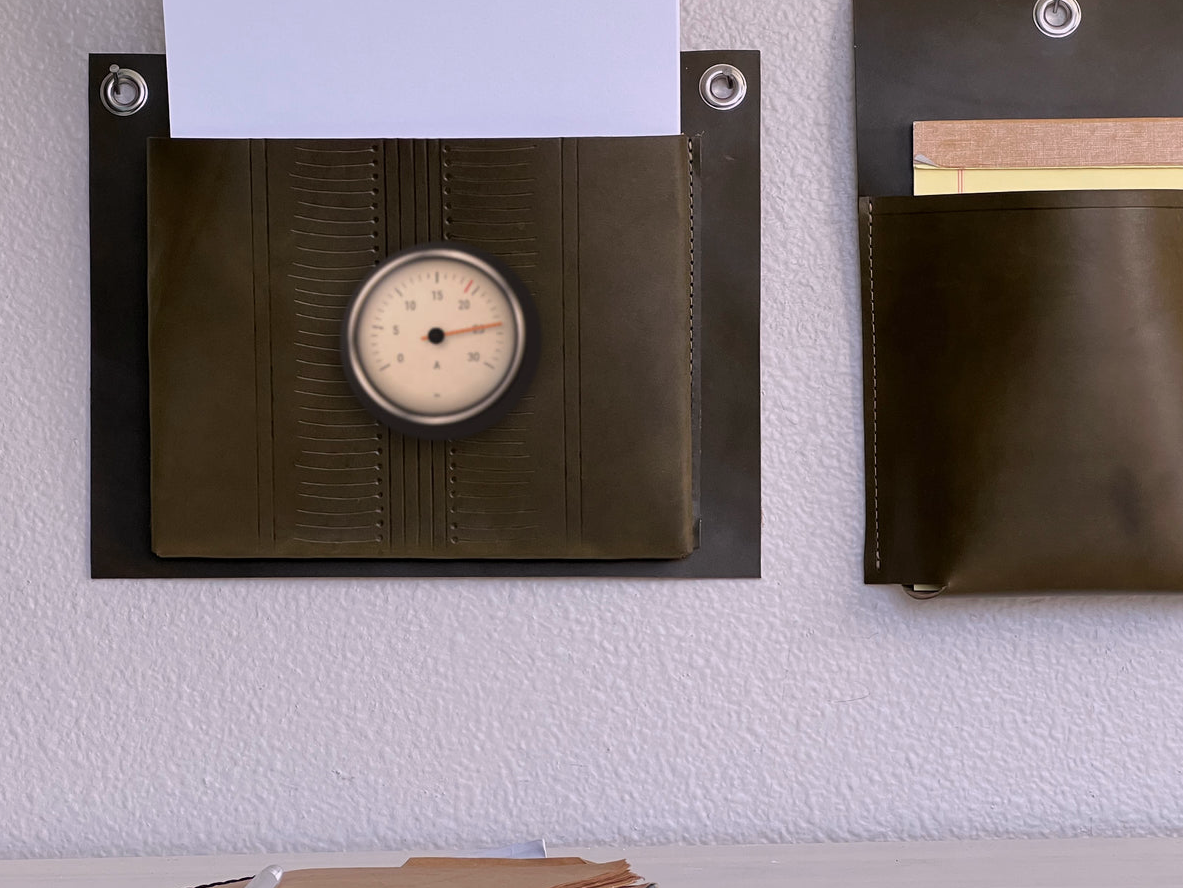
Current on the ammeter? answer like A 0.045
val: A 25
